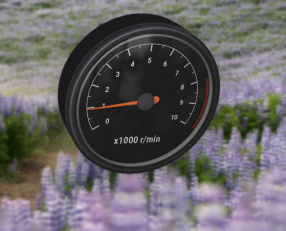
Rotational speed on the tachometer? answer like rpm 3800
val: rpm 1000
